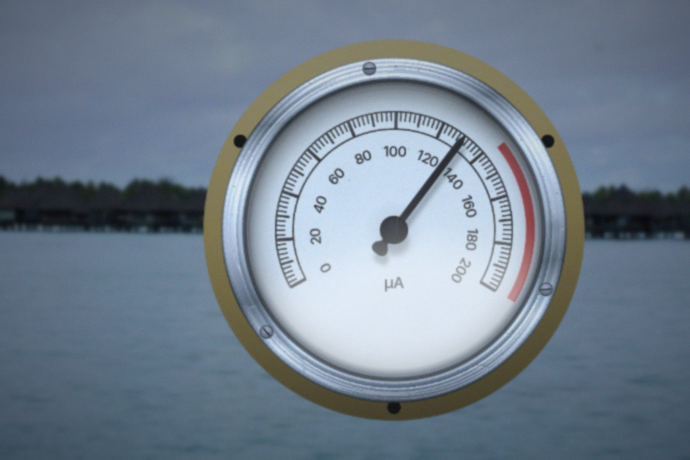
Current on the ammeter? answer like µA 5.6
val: µA 130
